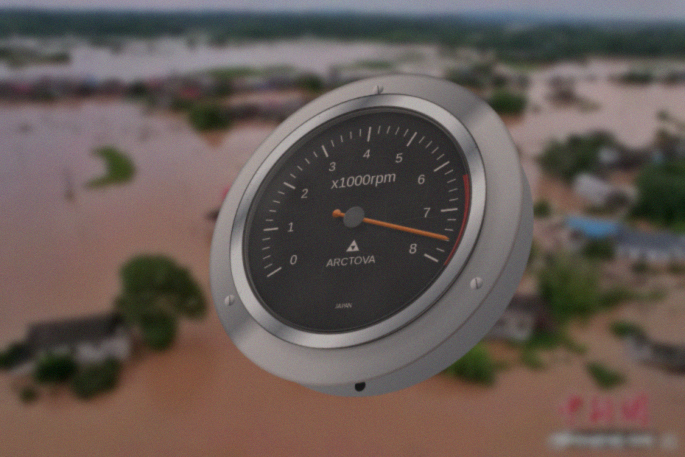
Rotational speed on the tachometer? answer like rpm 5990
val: rpm 7600
